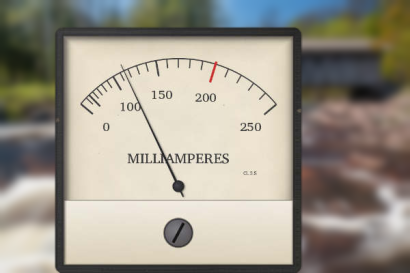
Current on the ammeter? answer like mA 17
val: mA 115
